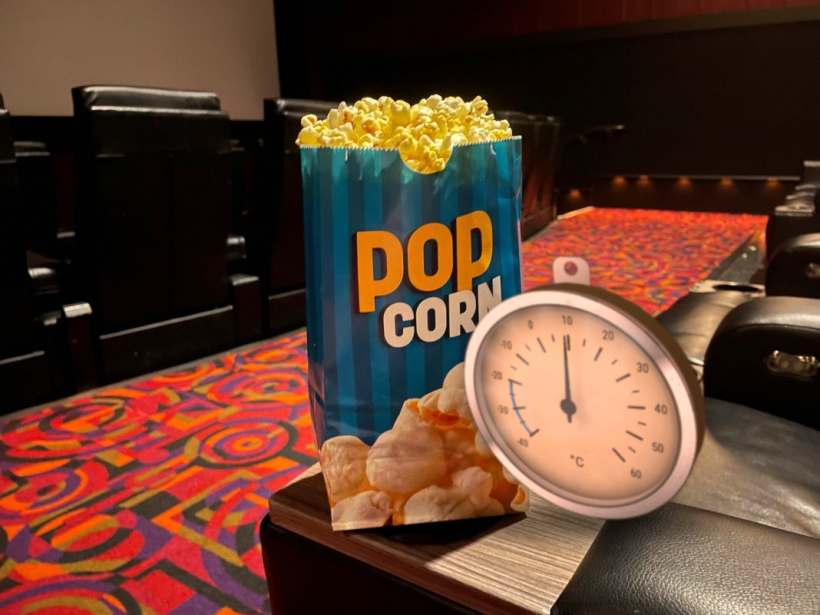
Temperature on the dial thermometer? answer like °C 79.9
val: °C 10
